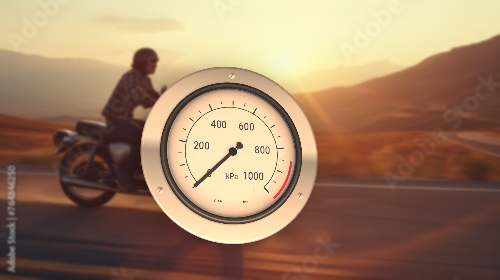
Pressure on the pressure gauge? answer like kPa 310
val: kPa 0
